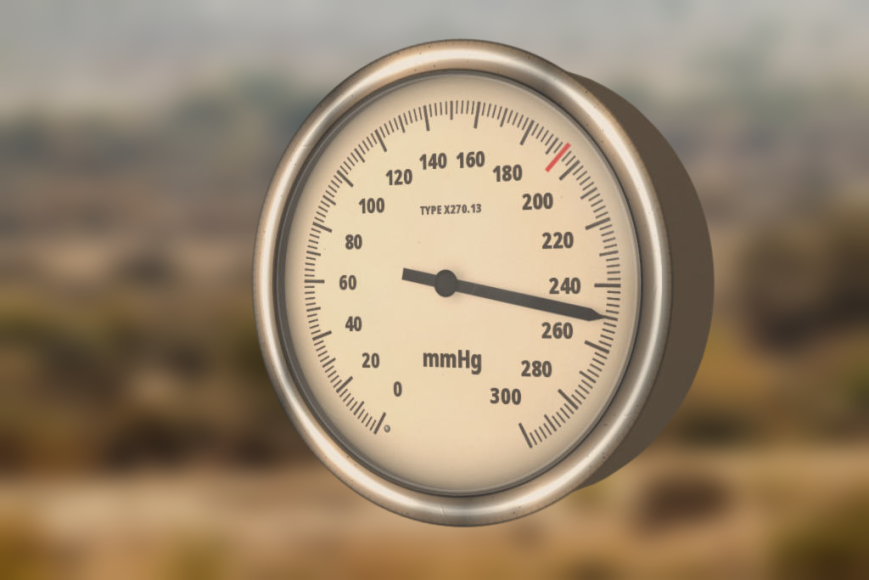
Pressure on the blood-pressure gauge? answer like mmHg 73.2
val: mmHg 250
